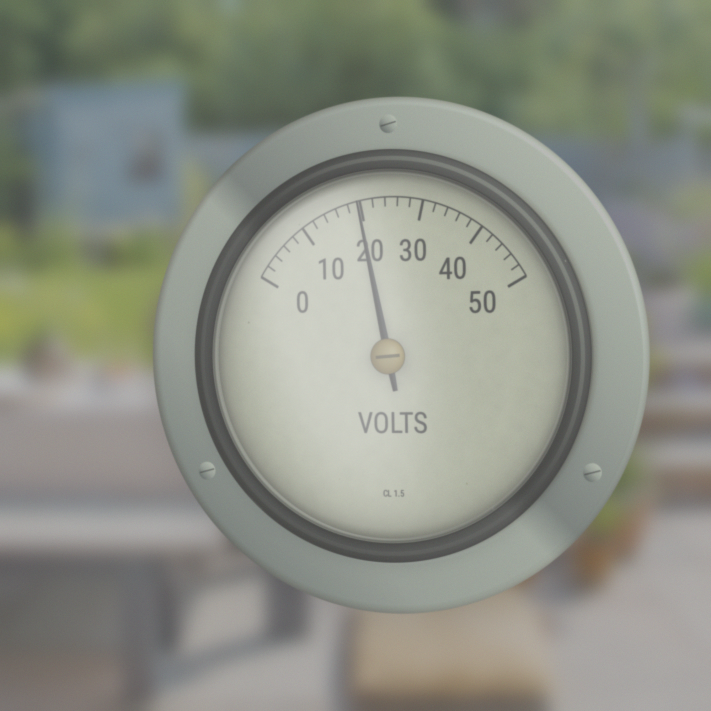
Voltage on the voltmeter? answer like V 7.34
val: V 20
